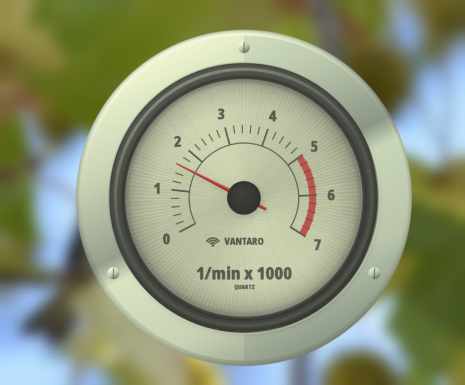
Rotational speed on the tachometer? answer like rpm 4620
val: rpm 1600
